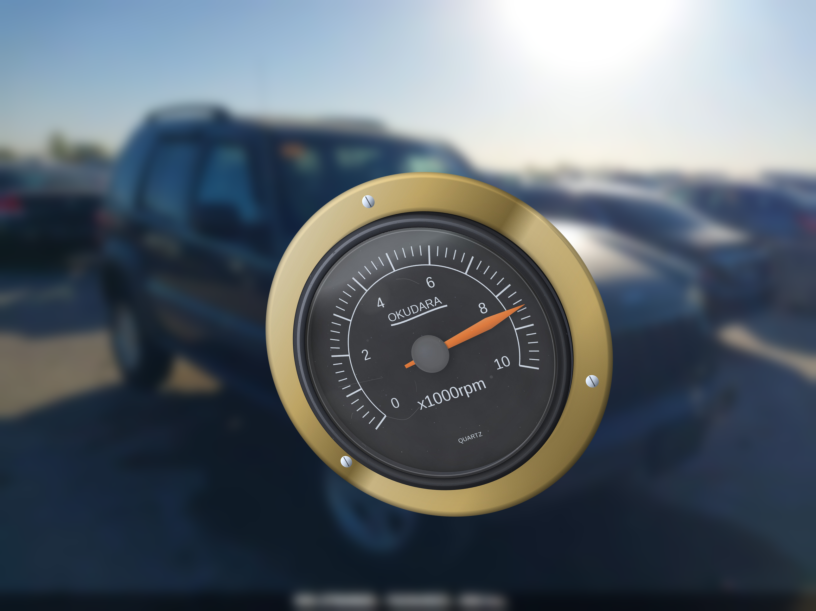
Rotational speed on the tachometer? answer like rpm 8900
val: rpm 8500
